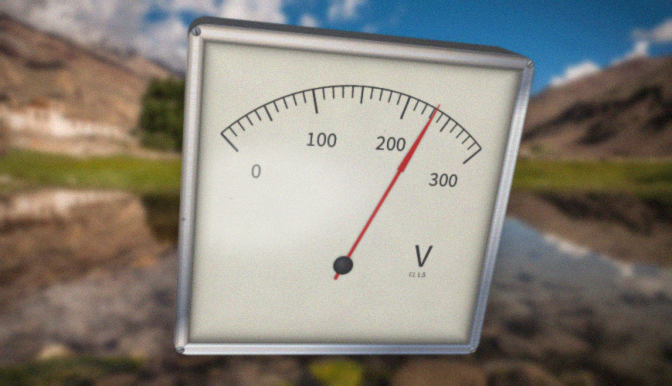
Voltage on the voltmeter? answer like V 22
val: V 230
